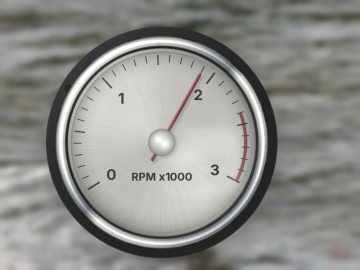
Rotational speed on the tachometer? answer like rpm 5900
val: rpm 1900
